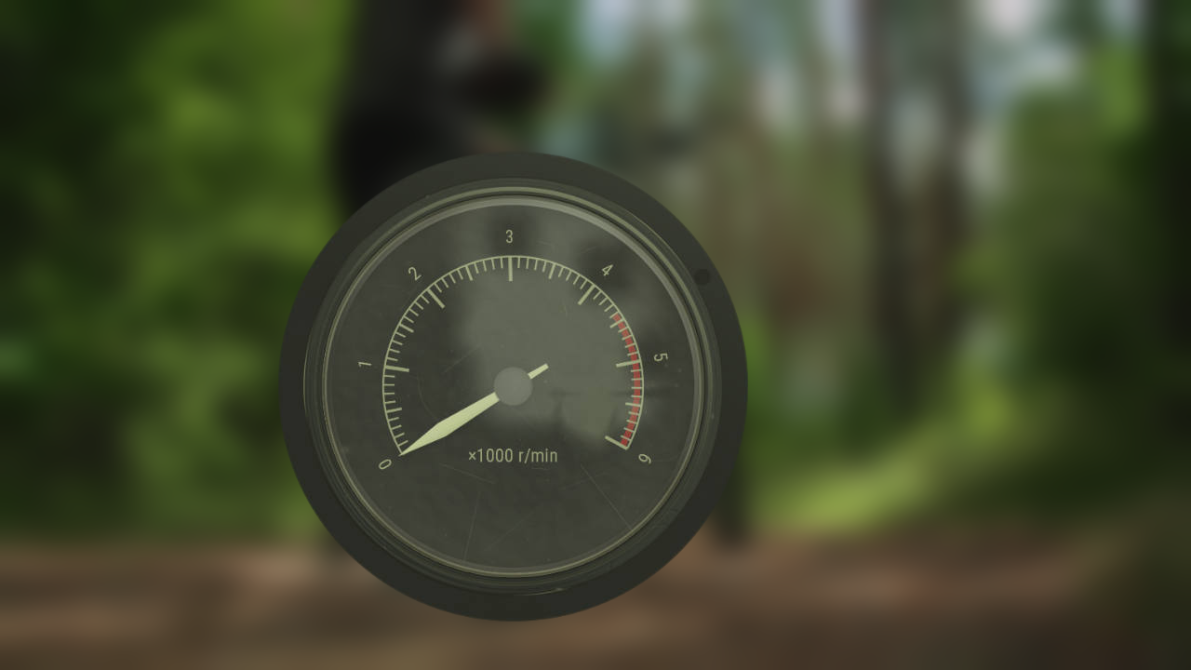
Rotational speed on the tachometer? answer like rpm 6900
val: rpm 0
